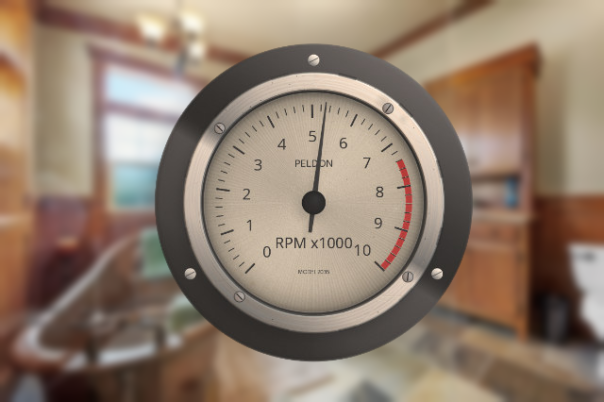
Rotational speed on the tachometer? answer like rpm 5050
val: rpm 5300
